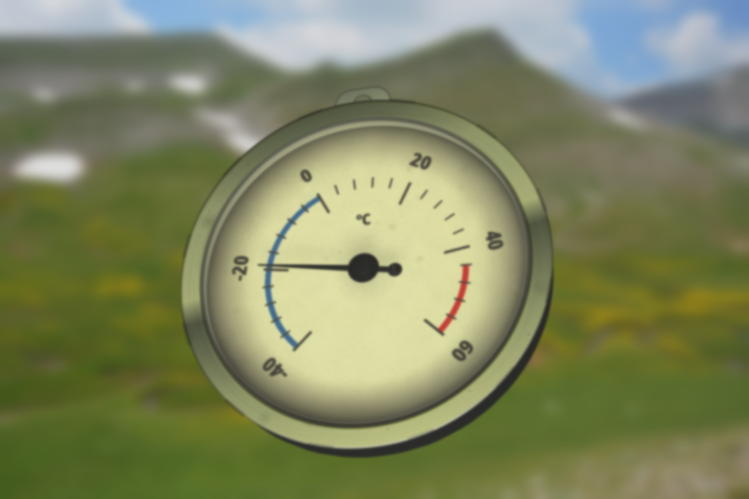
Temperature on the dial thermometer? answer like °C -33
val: °C -20
